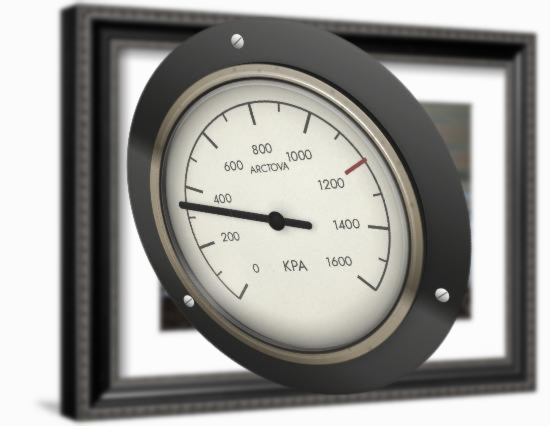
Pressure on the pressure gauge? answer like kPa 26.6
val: kPa 350
